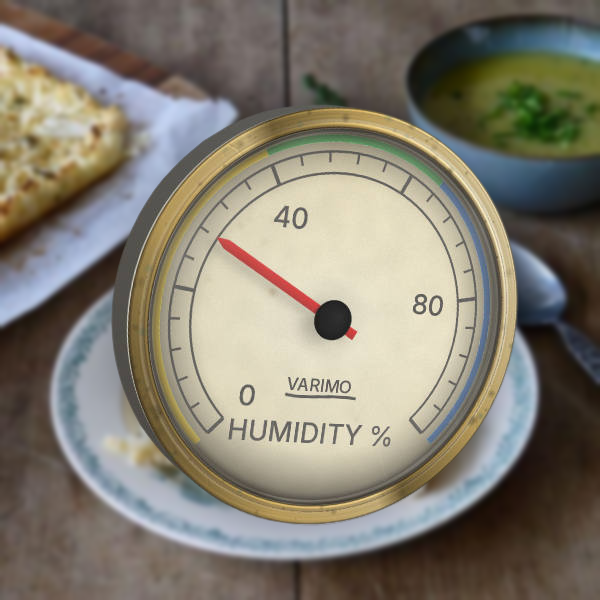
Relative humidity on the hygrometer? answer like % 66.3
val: % 28
